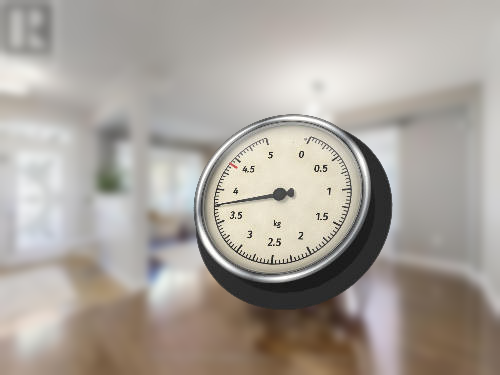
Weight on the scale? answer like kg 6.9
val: kg 3.75
